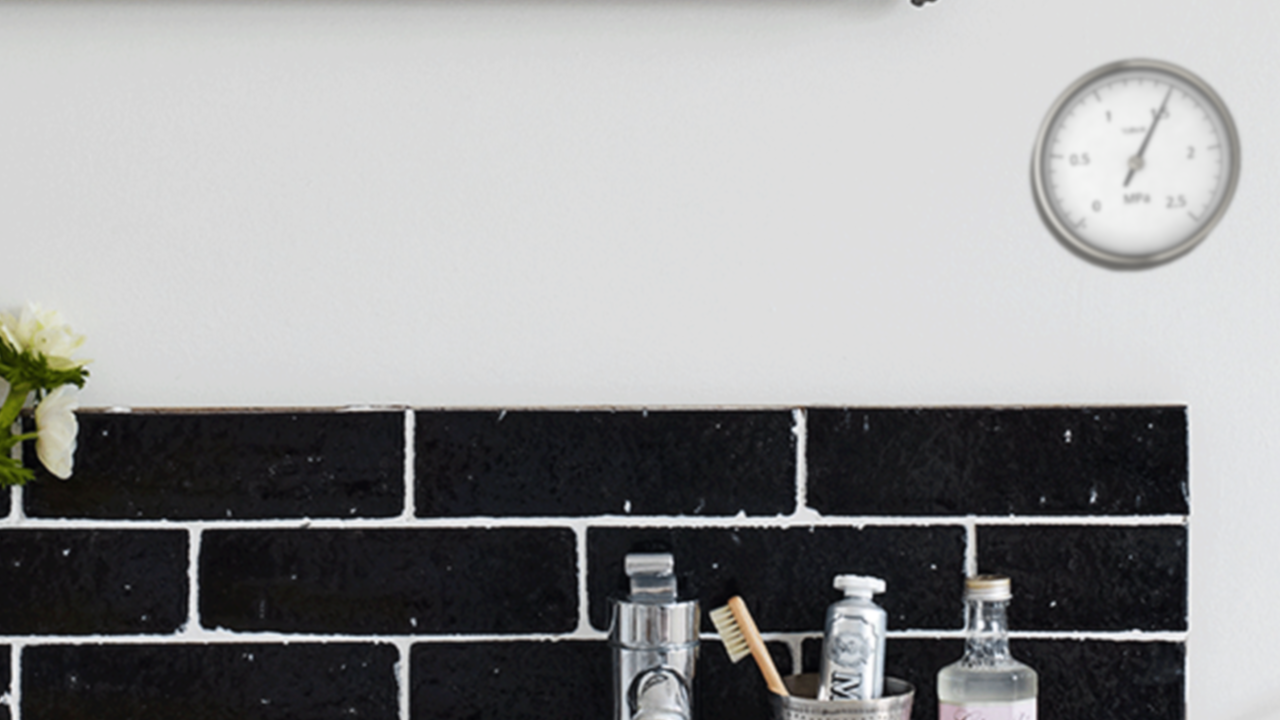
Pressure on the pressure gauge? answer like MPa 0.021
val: MPa 1.5
